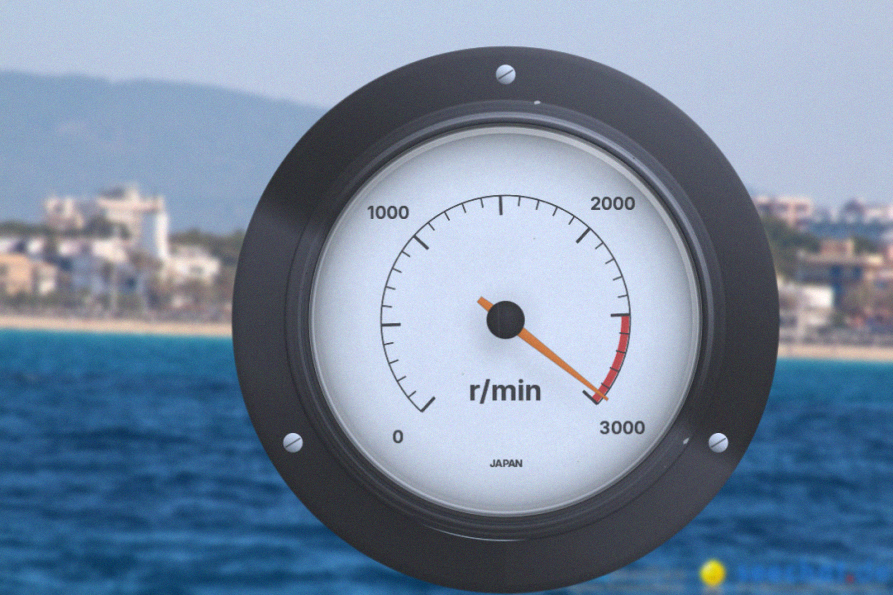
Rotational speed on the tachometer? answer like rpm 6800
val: rpm 2950
